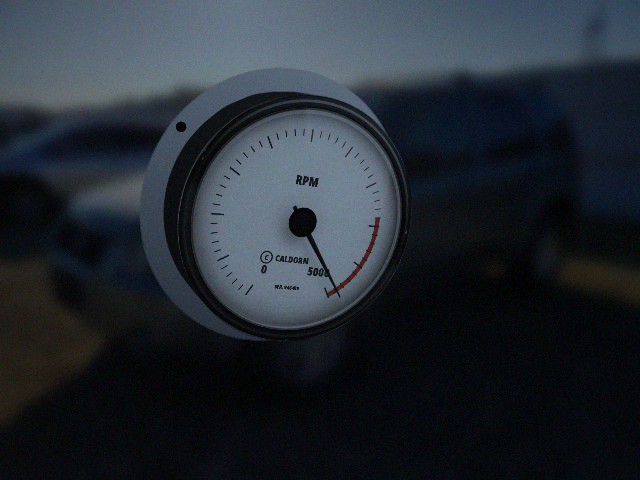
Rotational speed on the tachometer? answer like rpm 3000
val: rpm 4900
